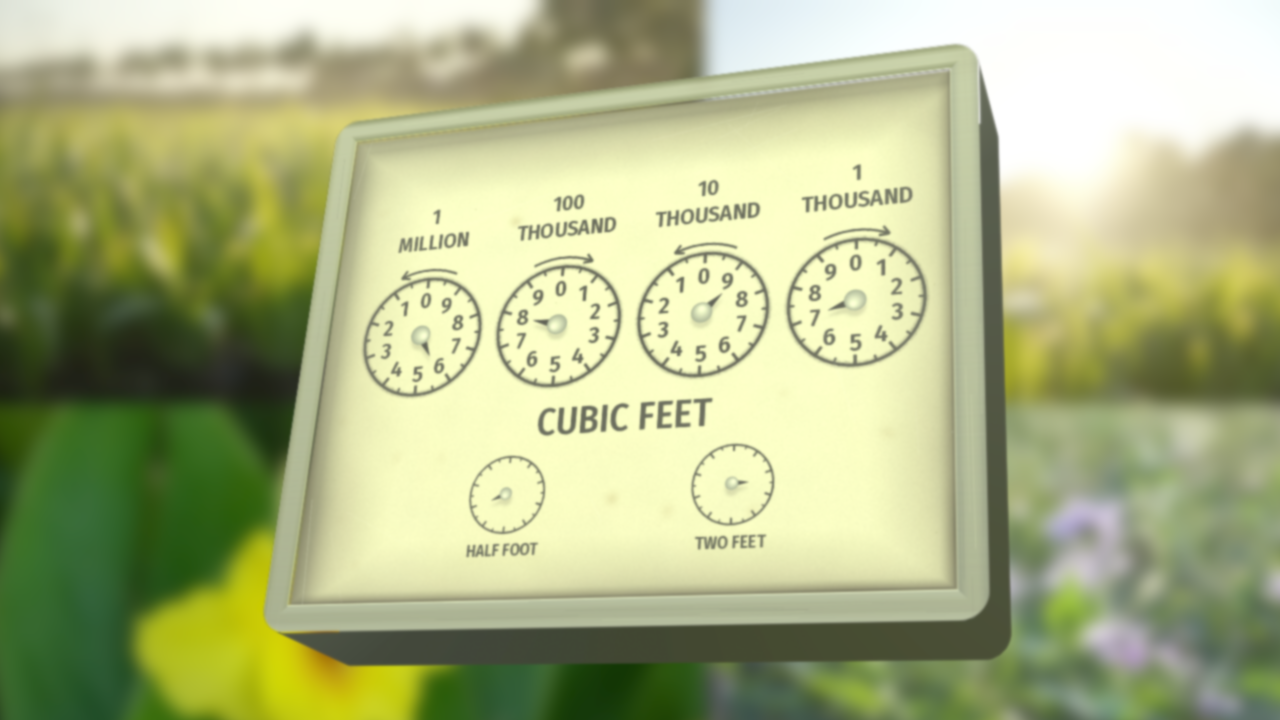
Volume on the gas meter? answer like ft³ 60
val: ft³ 578700
